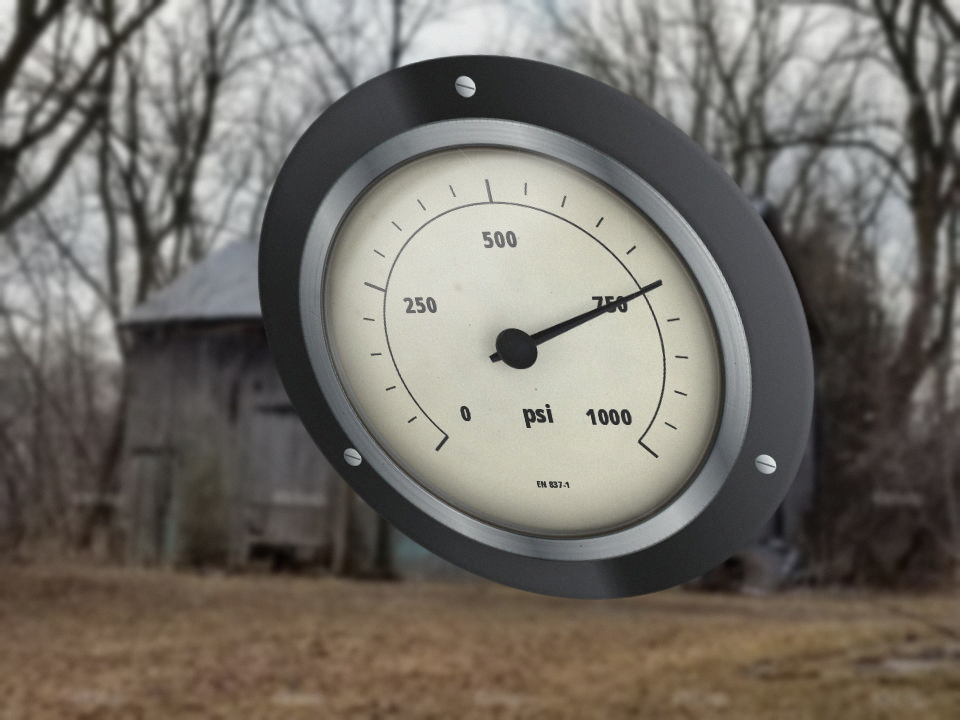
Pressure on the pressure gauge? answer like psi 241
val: psi 750
